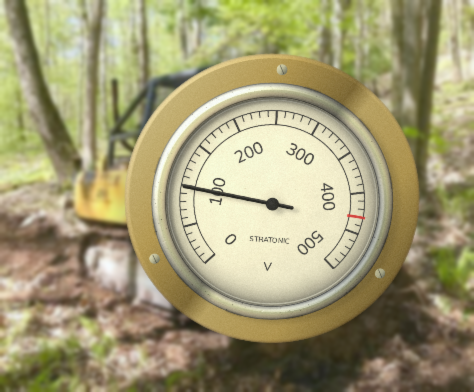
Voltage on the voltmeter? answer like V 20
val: V 100
